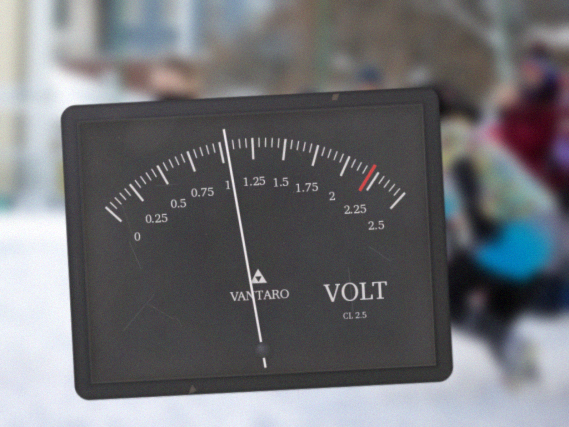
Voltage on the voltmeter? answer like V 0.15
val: V 1.05
